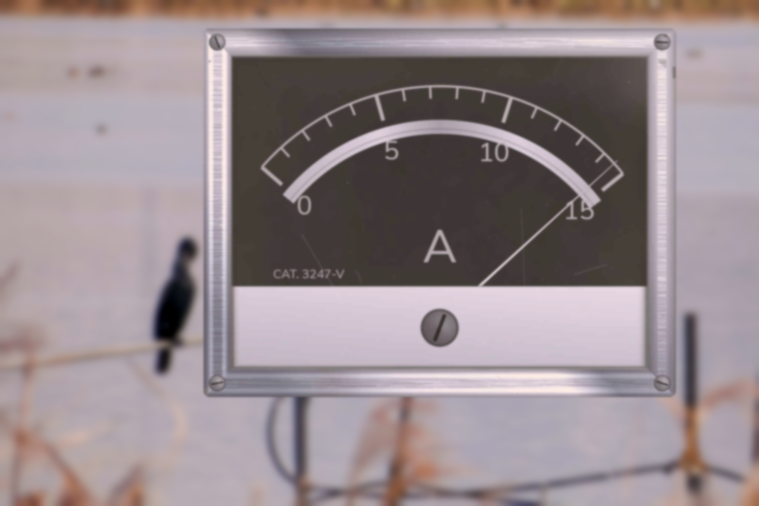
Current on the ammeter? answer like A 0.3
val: A 14.5
